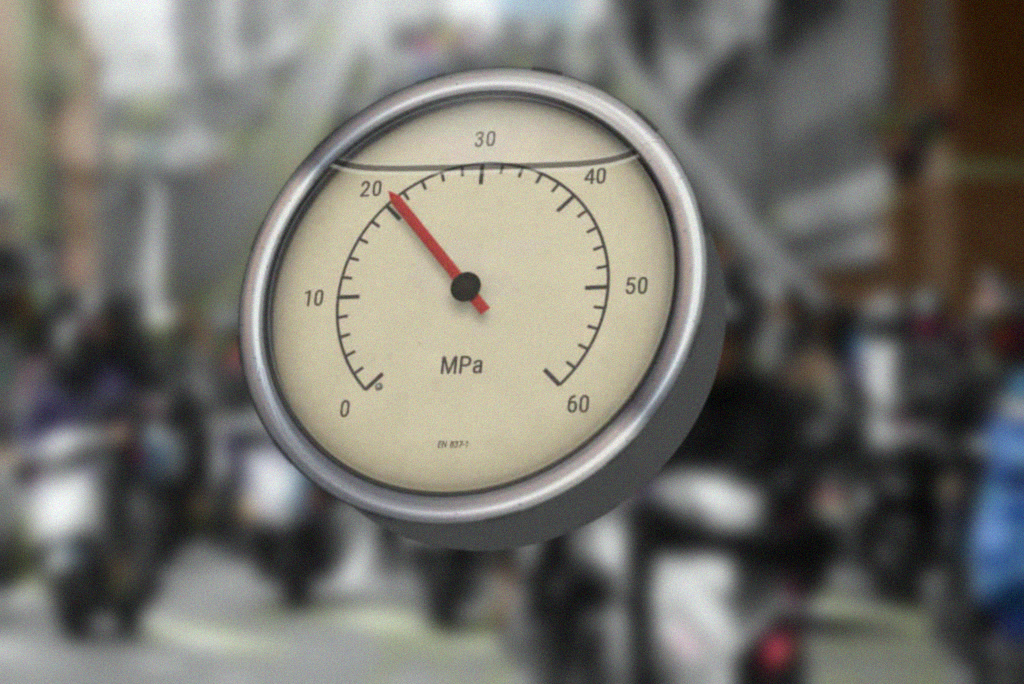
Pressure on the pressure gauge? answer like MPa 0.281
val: MPa 21
